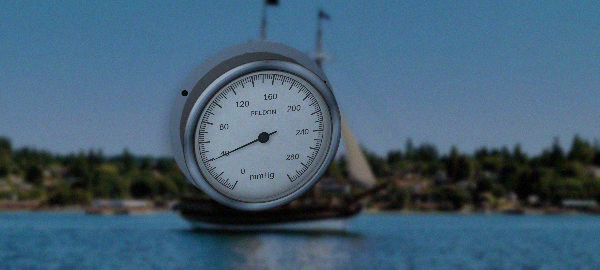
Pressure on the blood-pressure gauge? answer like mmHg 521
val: mmHg 40
